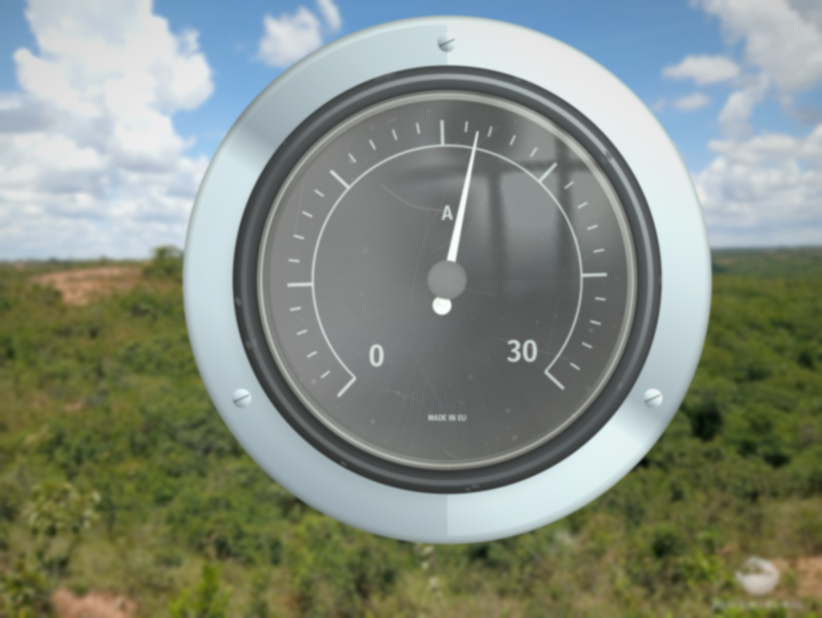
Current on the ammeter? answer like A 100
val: A 16.5
